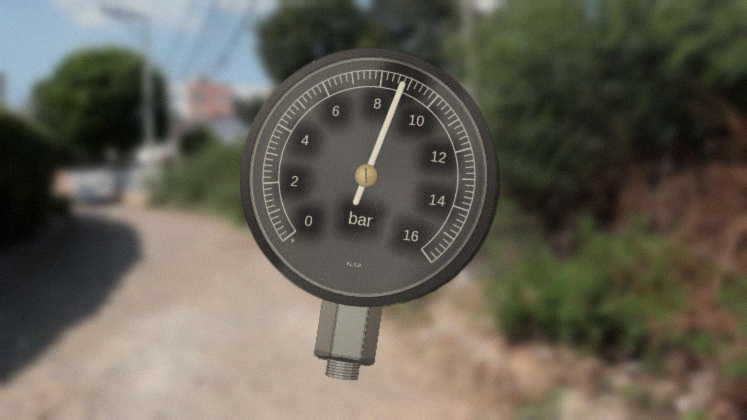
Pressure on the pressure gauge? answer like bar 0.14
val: bar 8.8
